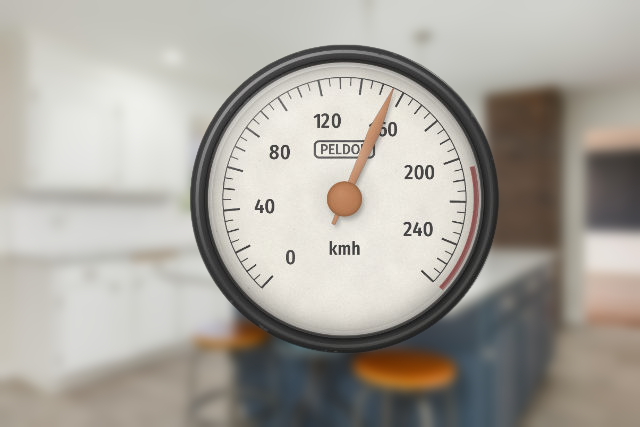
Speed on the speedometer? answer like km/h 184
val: km/h 155
